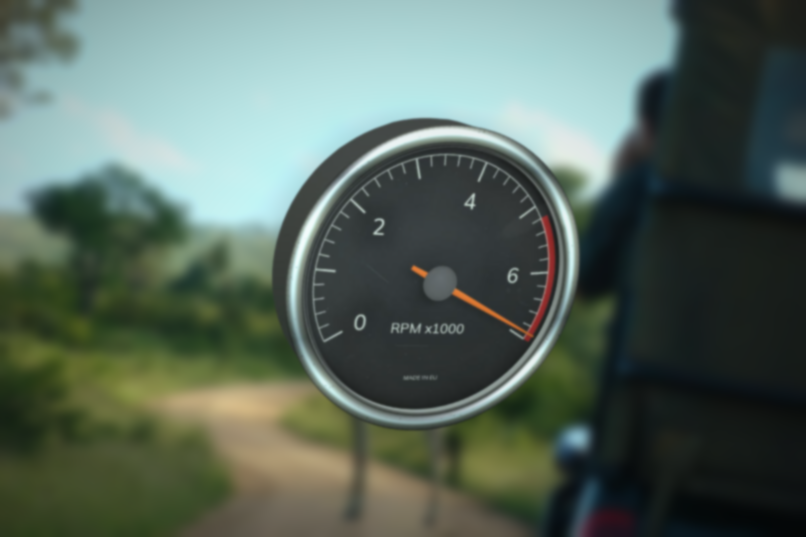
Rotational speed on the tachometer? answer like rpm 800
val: rpm 6900
